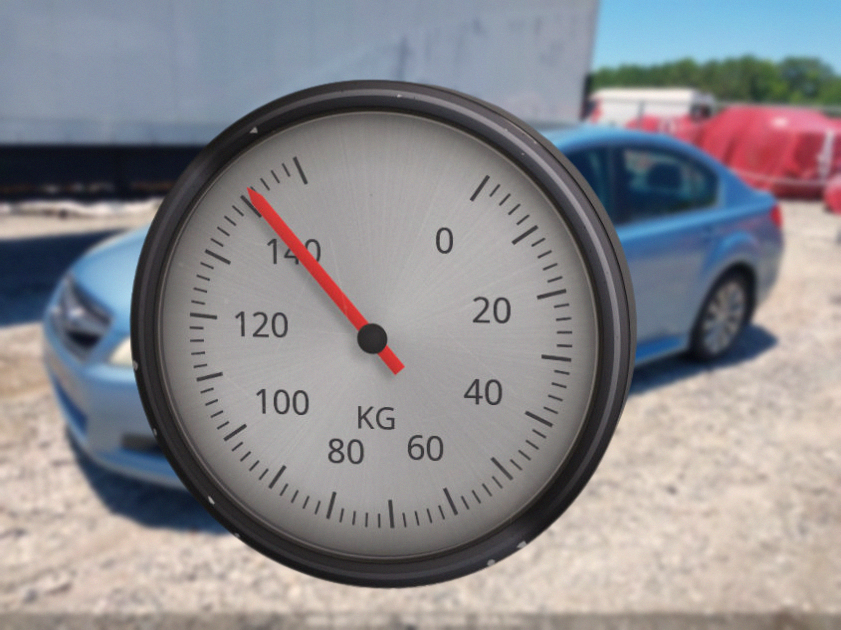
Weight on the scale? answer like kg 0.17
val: kg 142
